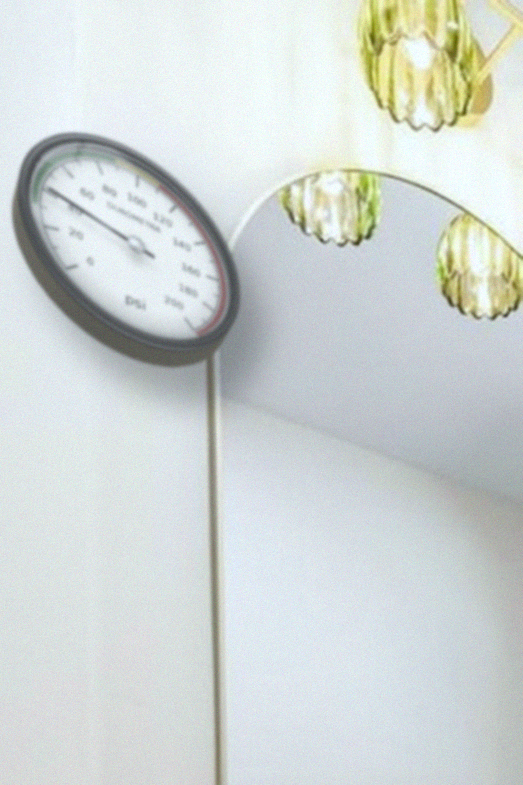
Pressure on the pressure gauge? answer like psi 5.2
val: psi 40
